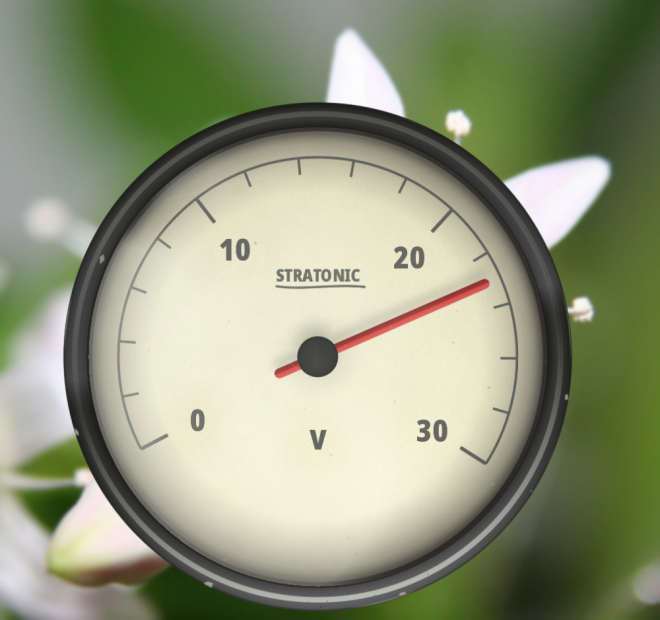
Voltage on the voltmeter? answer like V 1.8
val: V 23
